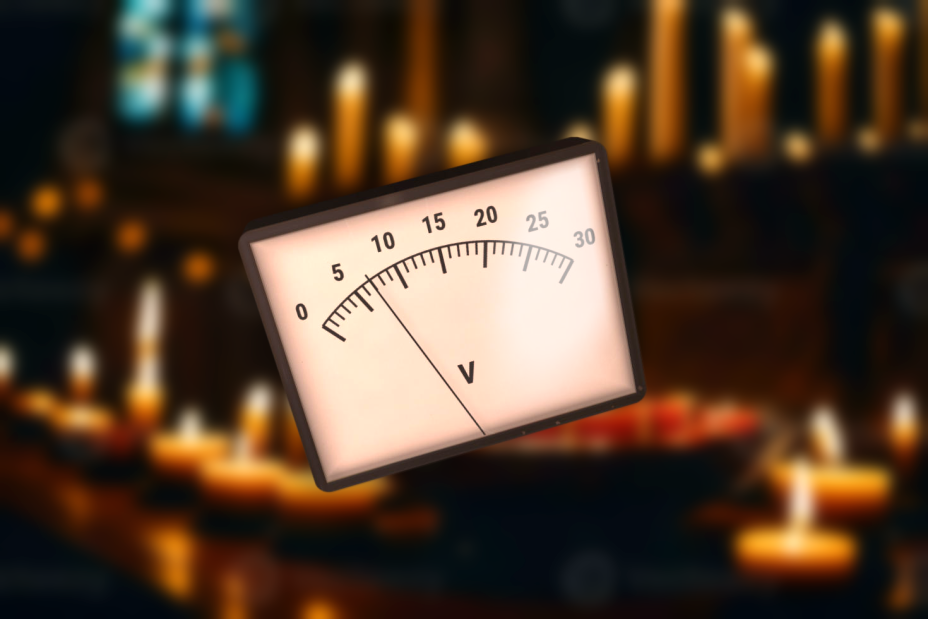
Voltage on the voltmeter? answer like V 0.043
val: V 7
